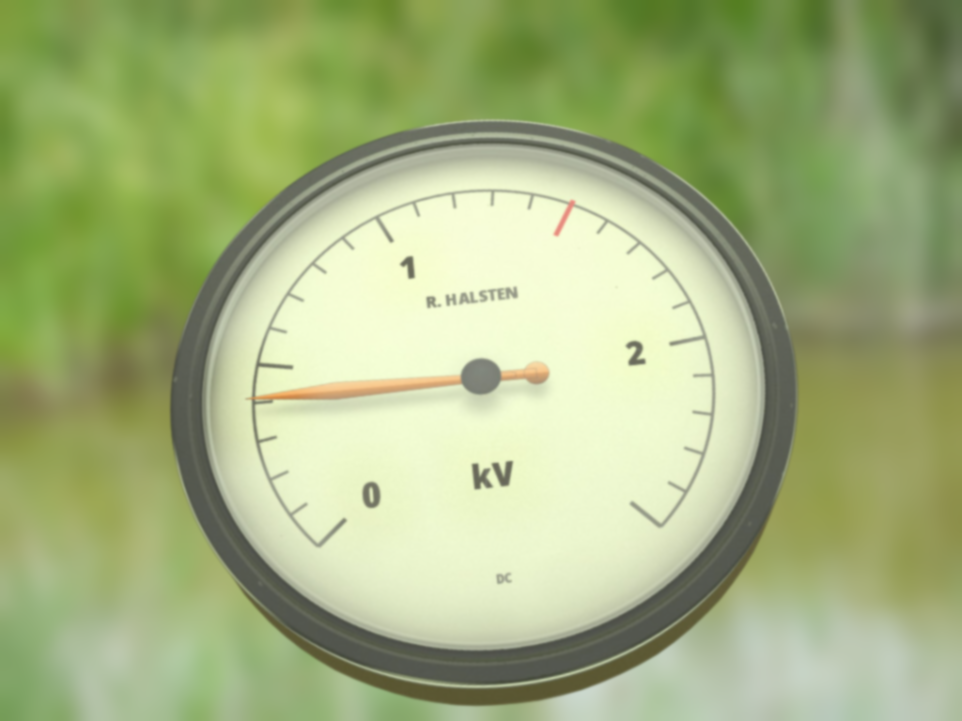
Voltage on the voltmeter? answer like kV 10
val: kV 0.4
